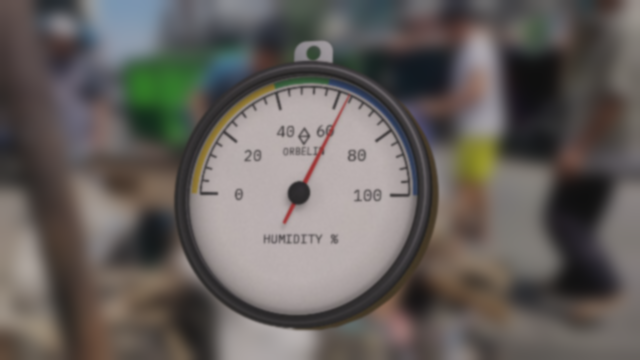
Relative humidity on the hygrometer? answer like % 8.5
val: % 64
